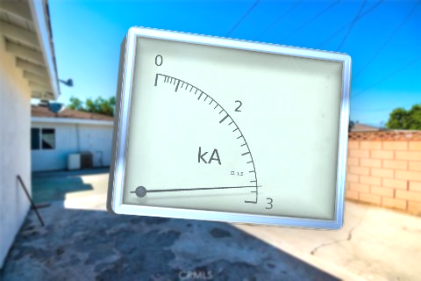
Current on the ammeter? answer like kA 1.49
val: kA 2.85
